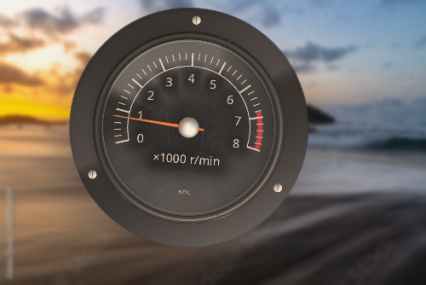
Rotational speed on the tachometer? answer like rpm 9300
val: rpm 800
